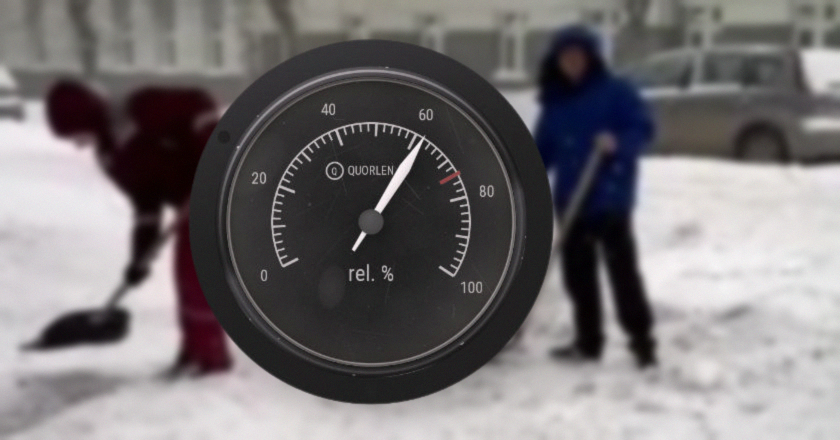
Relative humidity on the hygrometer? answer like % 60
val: % 62
